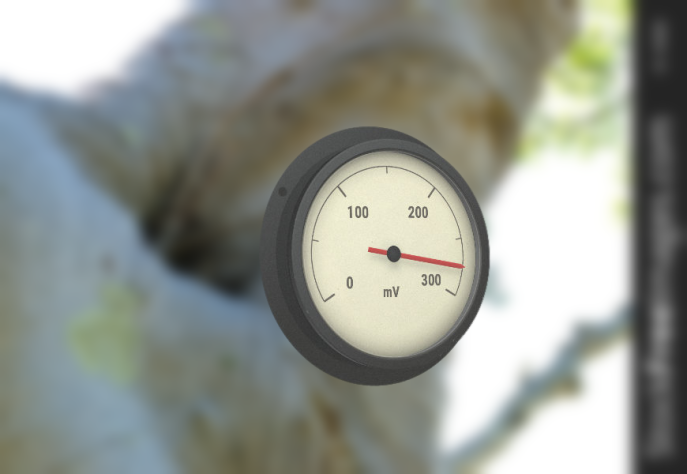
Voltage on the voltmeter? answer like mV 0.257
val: mV 275
